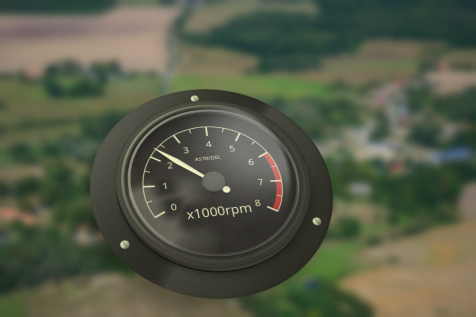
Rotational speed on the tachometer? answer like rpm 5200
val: rpm 2250
